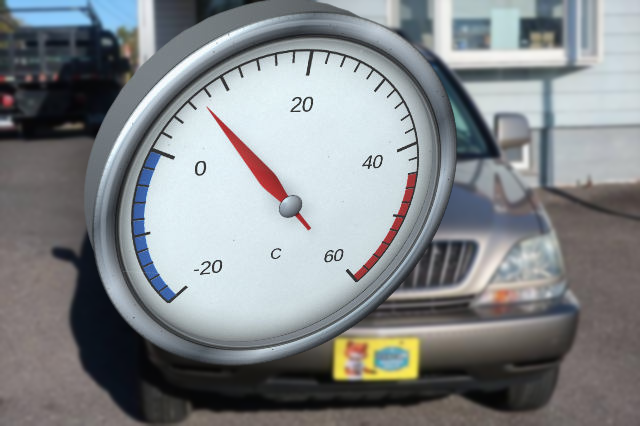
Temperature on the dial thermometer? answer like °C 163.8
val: °C 7
